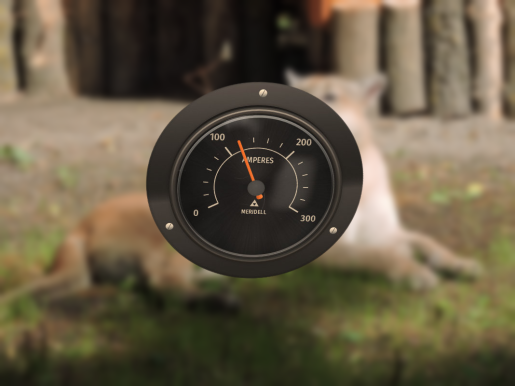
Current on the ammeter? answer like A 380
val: A 120
